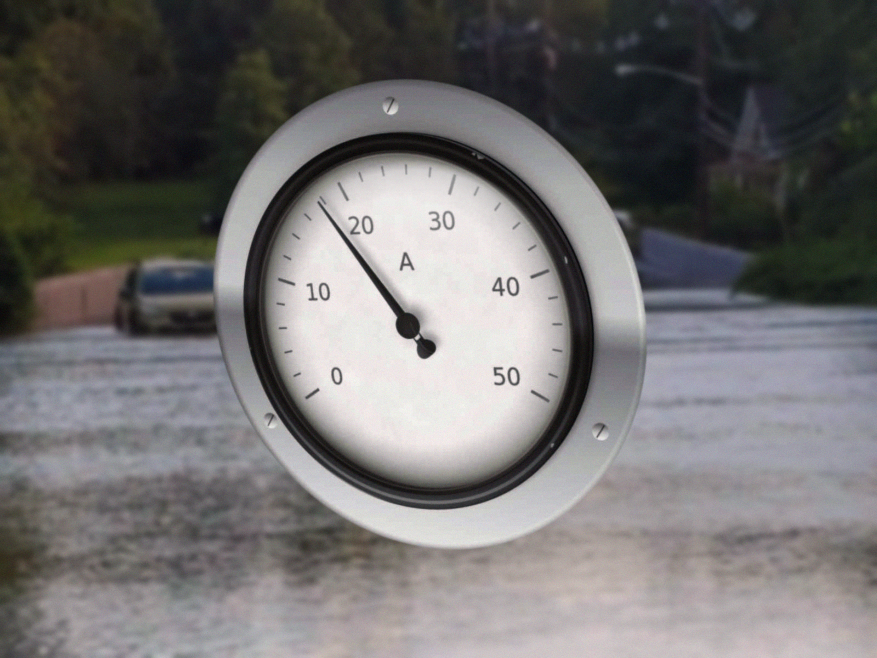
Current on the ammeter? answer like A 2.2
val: A 18
